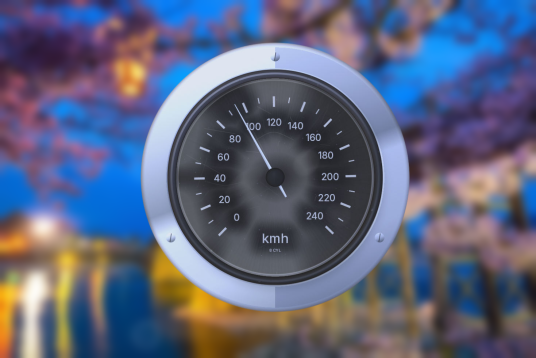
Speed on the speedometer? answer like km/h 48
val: km/h 95
